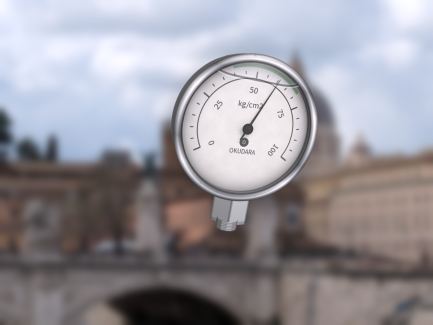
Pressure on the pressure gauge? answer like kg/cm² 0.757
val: kg/cm² 60
